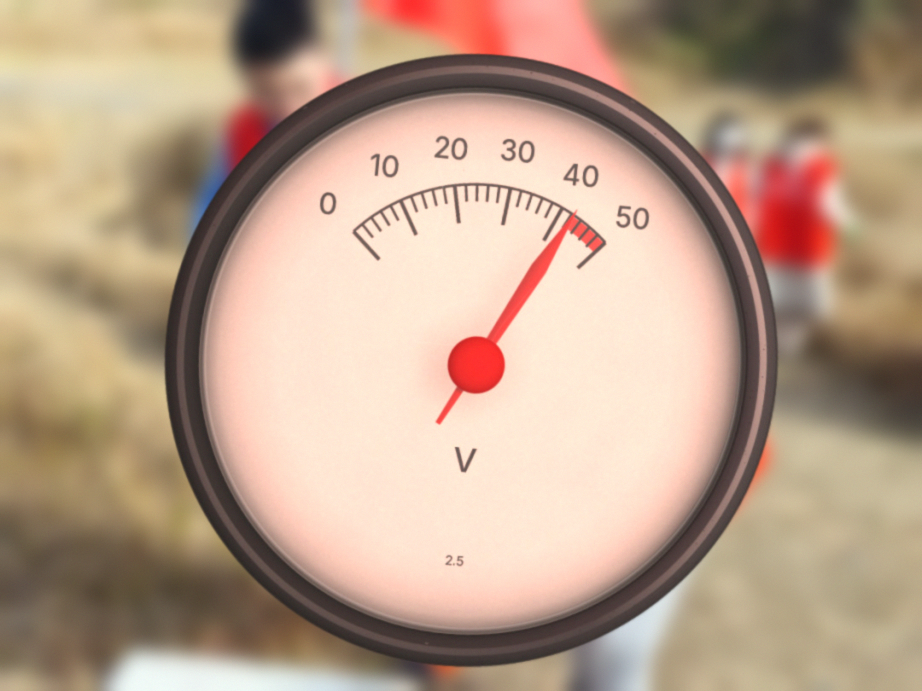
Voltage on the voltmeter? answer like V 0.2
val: V 42
